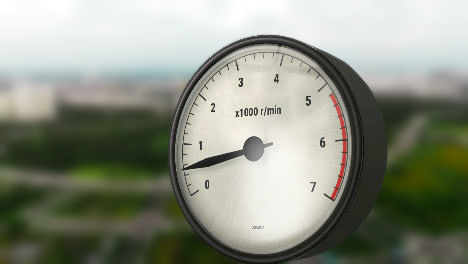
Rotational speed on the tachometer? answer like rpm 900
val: rpm 500
